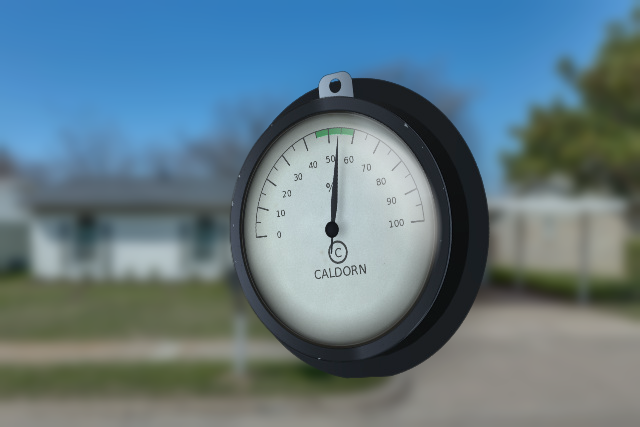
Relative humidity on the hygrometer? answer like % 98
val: % 55
